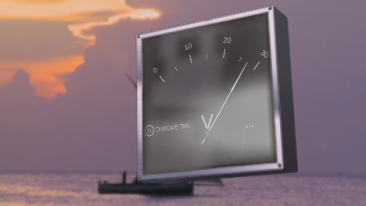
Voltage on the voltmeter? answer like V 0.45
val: V 27.5
